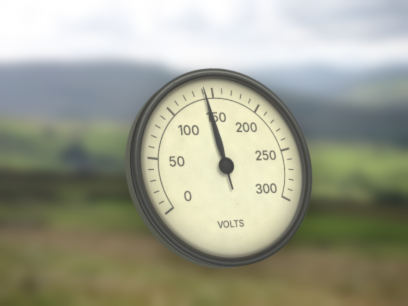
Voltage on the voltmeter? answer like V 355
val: V 140
